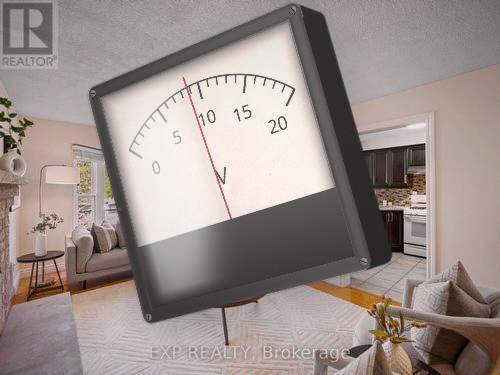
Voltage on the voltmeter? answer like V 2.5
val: V 9
